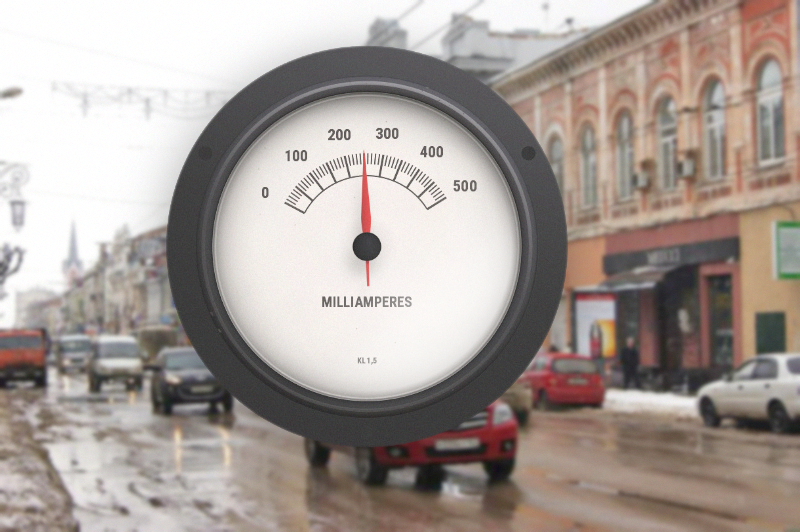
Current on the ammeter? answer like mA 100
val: mA 250
